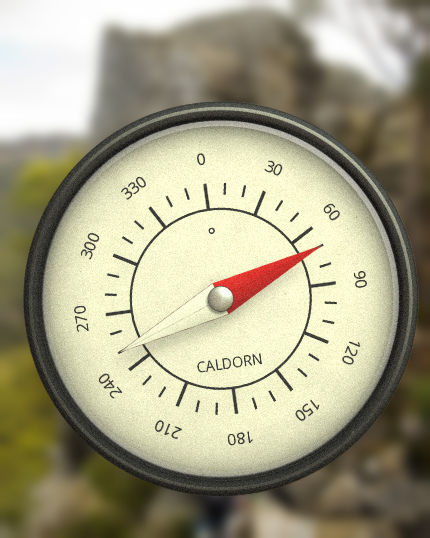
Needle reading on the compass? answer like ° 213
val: ° 70
